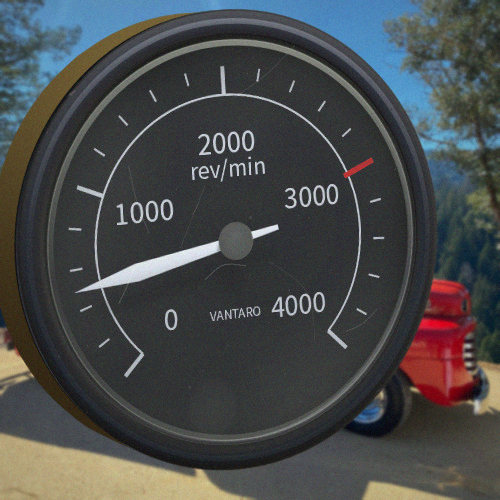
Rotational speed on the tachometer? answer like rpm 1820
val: rpm 500
